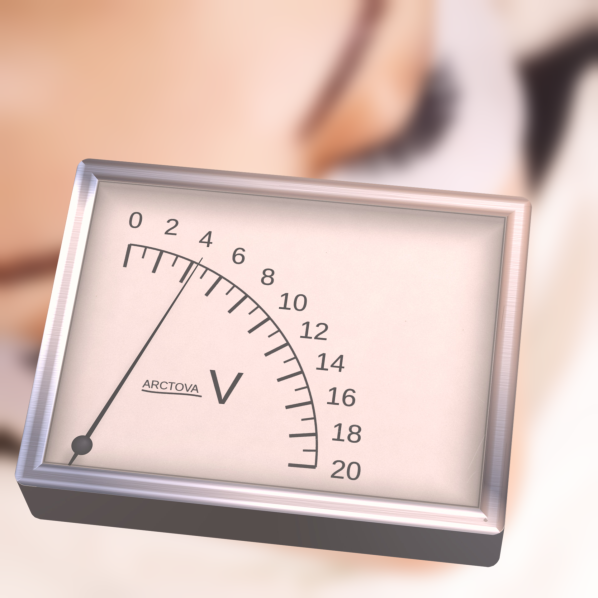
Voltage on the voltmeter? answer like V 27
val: V 4.5
